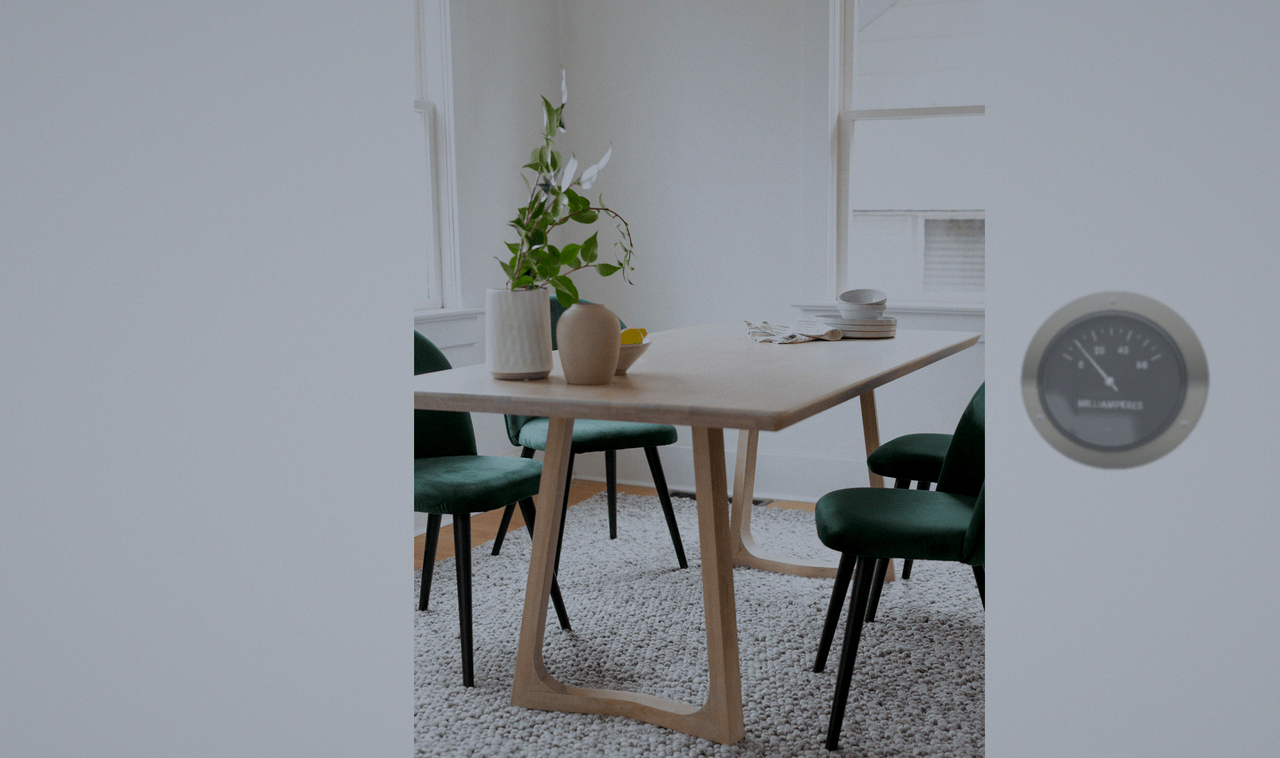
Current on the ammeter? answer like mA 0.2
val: mA 10
